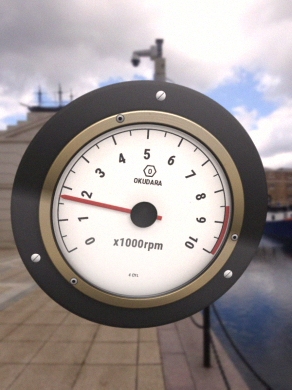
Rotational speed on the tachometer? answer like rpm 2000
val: rpm 1750
